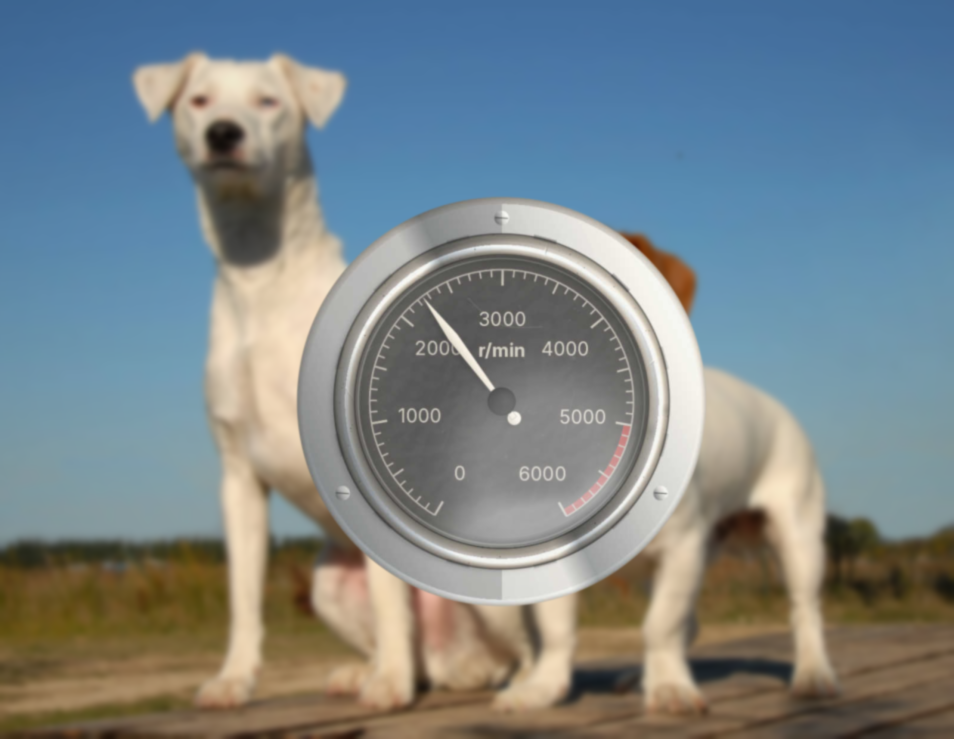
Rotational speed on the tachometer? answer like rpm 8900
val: rpm 2250
